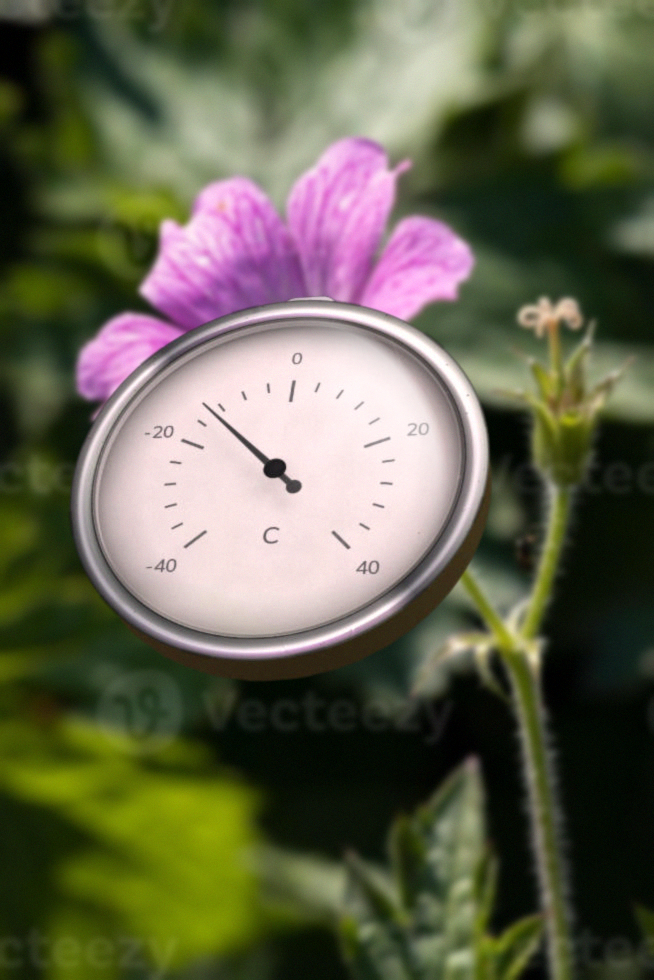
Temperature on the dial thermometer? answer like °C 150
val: °C -14
